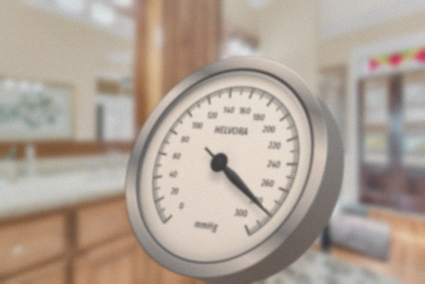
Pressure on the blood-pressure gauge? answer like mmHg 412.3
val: mmHg 280
